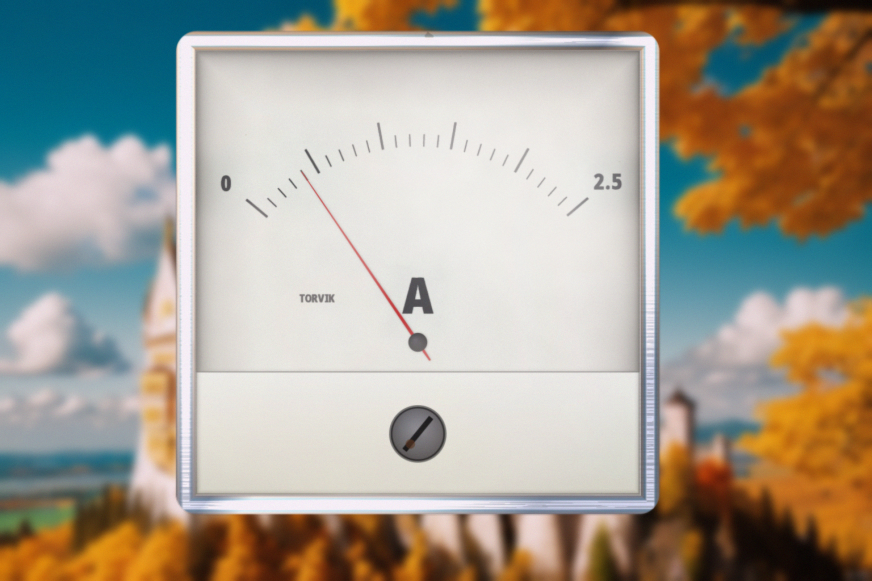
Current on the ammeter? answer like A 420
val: A 0.4
